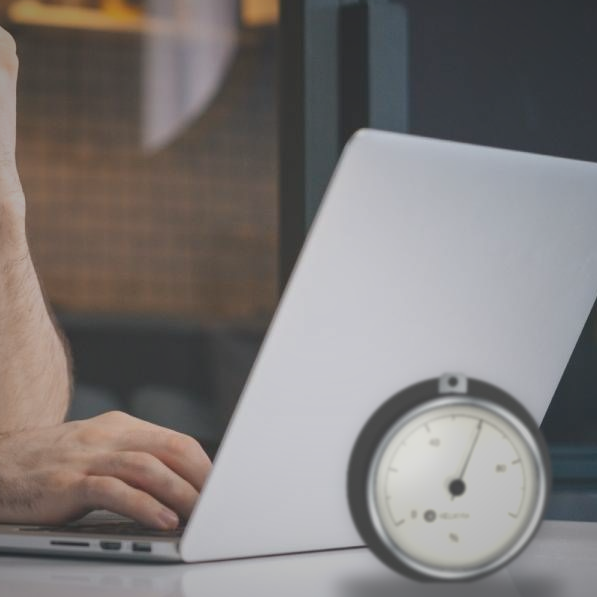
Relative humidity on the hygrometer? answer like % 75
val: % 60
